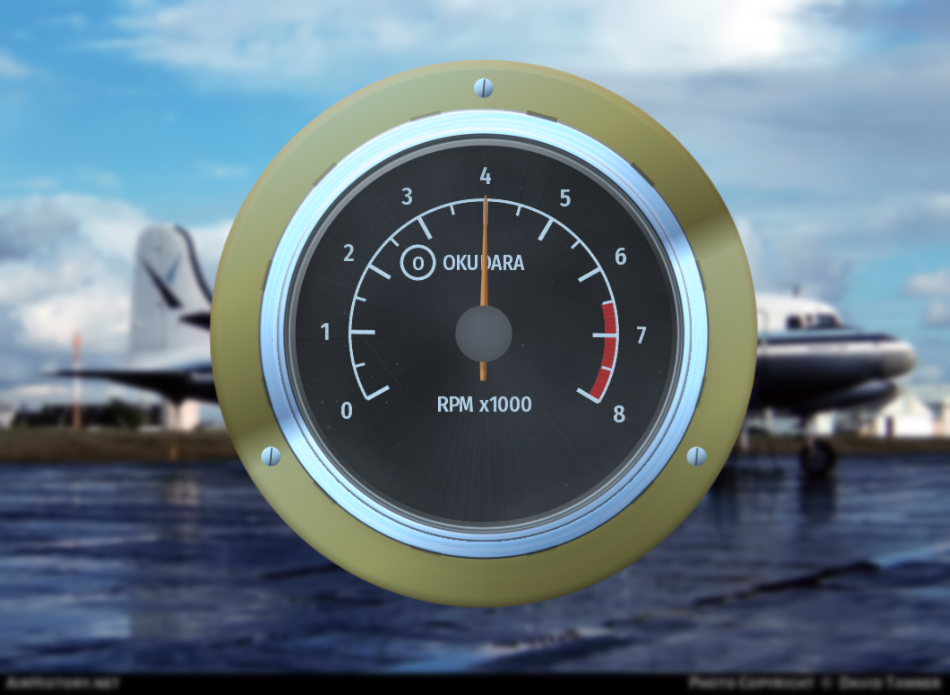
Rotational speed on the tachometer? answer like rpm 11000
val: rpm 4000
